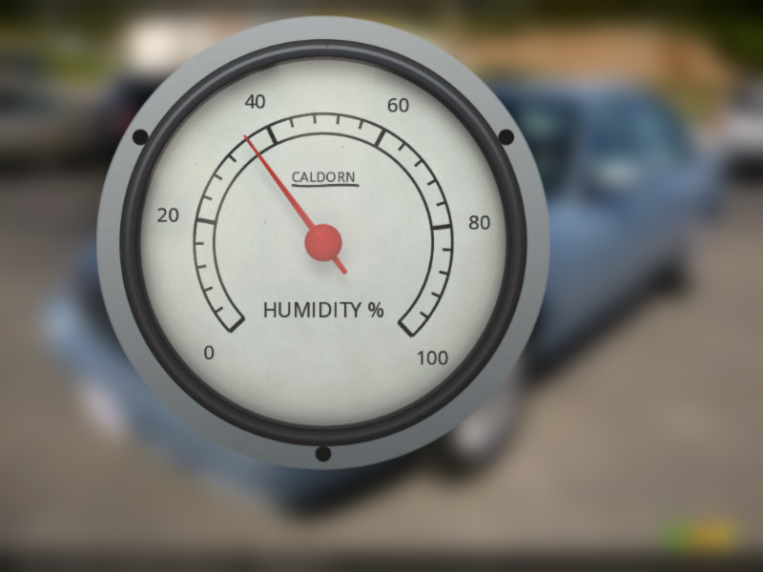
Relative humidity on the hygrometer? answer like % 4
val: % 36
